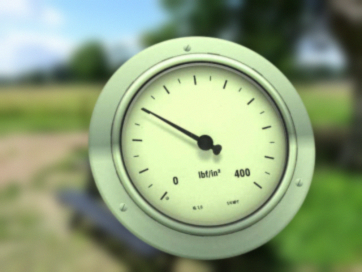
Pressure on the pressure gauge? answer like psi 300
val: psi 120
